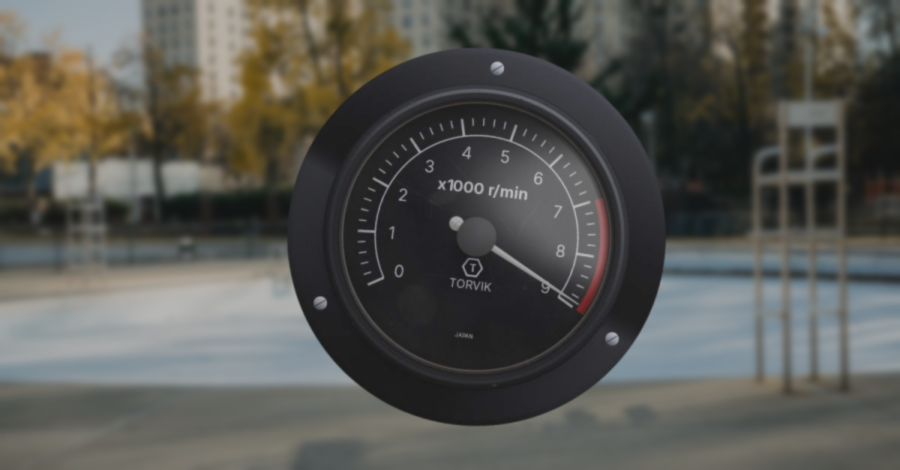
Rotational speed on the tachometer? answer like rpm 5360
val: rpm 8900
